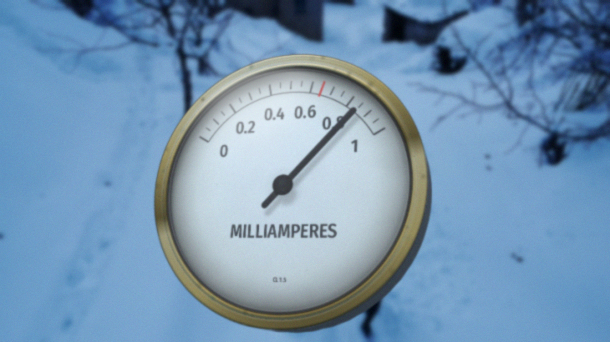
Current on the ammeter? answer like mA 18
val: mA 0.85
